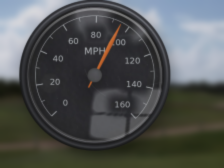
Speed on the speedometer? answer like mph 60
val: mph 95
